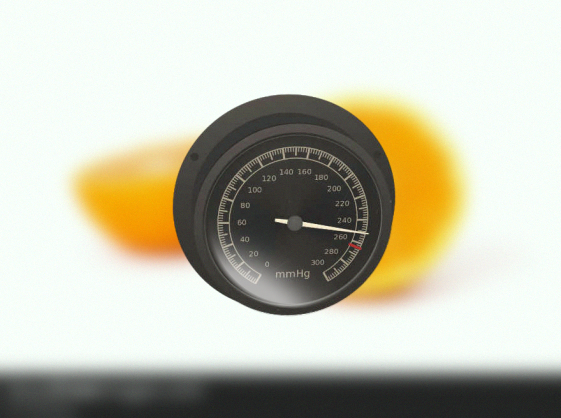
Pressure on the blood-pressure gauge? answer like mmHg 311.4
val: mmHg 250
